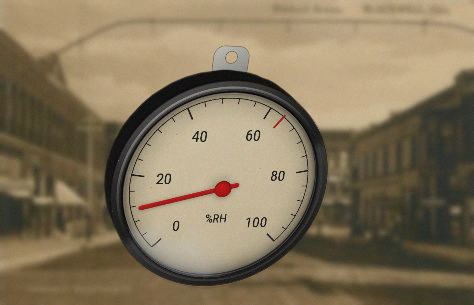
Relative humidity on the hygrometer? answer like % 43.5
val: % 12
